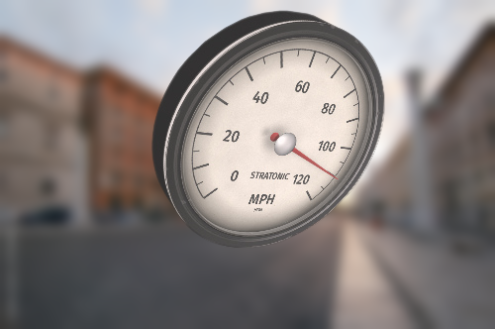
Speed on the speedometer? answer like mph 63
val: mph 110
